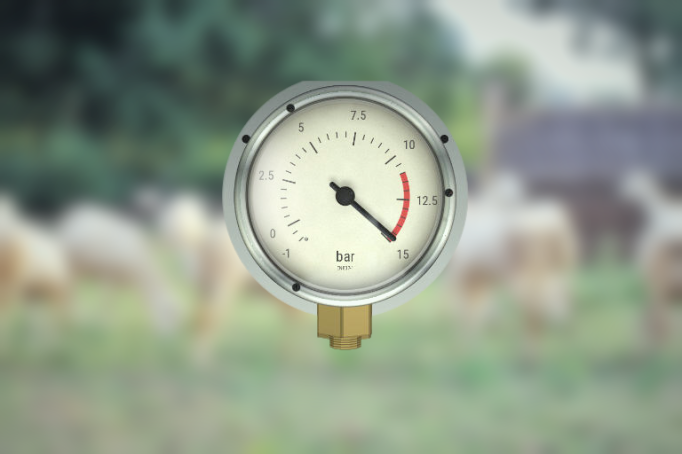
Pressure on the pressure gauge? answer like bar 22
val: bar 14.75
